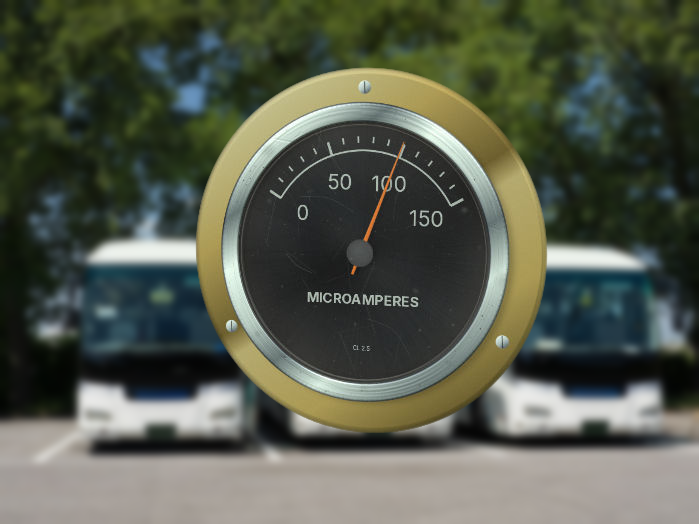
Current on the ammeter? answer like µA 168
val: µA 100
